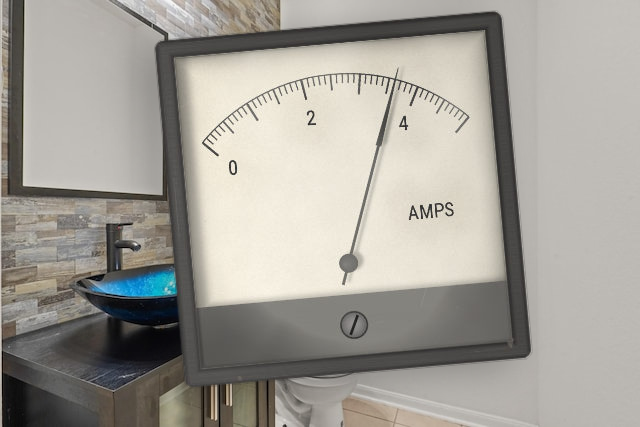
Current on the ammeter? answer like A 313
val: A 3.6
